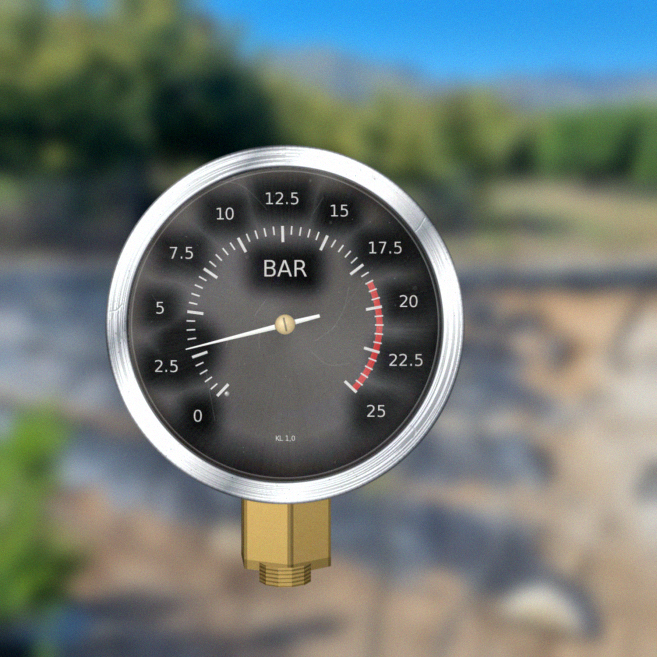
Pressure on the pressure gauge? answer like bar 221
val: bar 3
